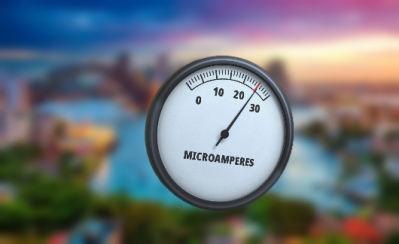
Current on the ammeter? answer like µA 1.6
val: µA 25
